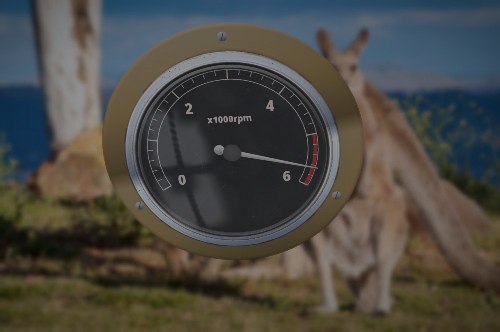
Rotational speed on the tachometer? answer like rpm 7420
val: rpm 5600
